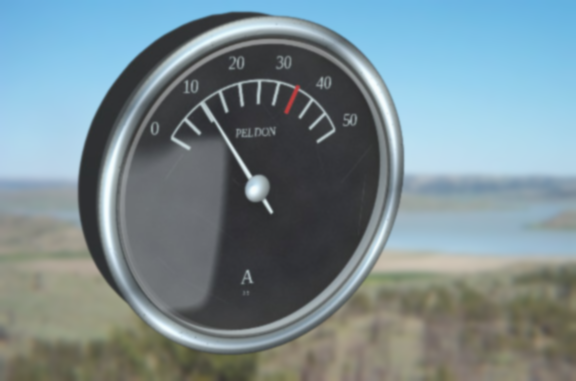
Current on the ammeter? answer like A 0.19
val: A 10
